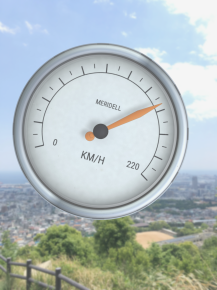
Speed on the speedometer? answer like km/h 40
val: km/h 155
